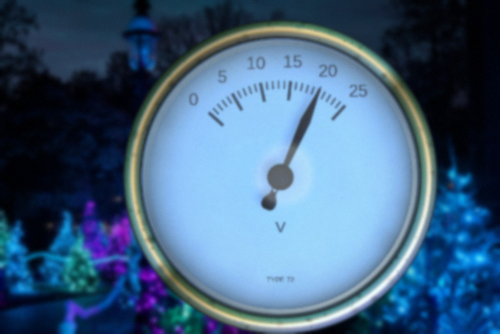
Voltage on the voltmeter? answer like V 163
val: V 20
